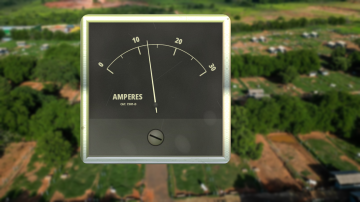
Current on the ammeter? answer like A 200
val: A 12.5
